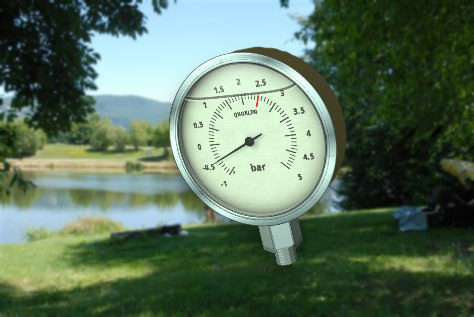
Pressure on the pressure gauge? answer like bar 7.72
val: bar -0.5
